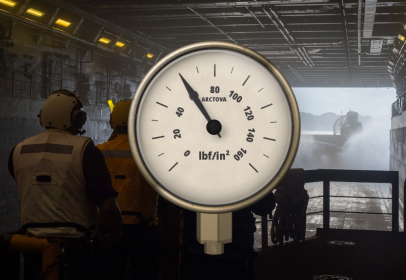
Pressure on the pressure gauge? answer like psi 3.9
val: psi 60
